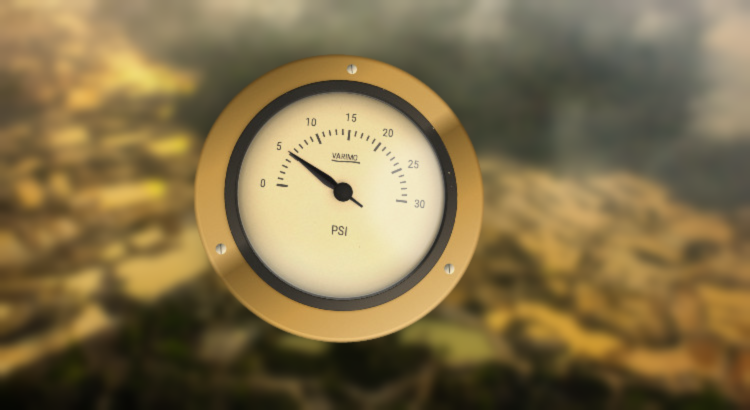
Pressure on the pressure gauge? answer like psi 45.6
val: psi 5
